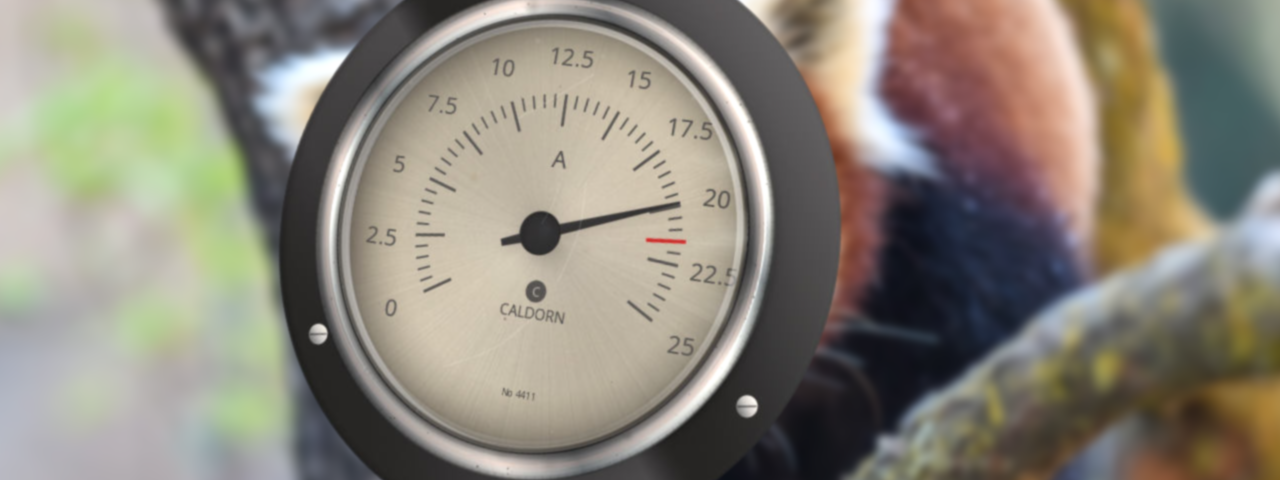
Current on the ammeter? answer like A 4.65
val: A 20
